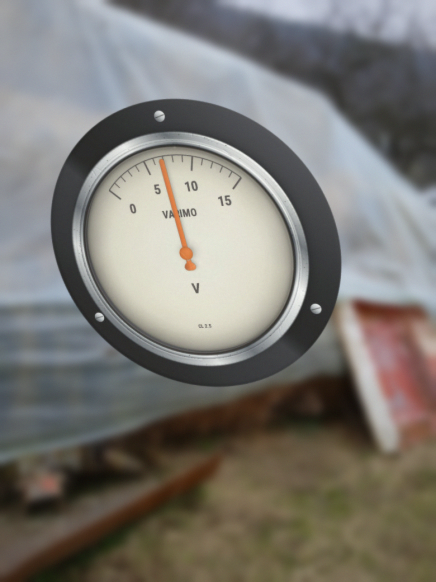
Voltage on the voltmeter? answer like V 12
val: V 7
